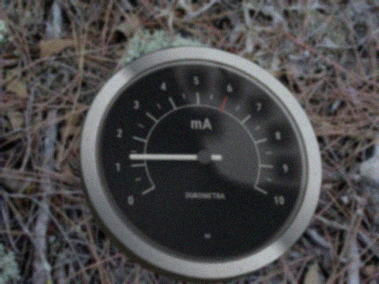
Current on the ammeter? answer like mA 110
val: mA 1.25
